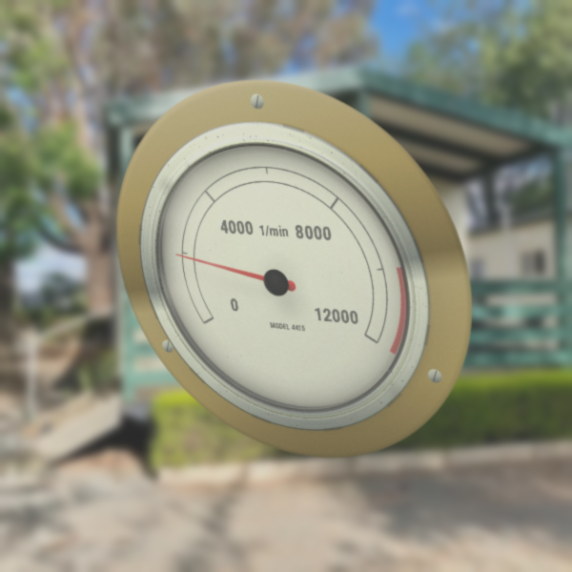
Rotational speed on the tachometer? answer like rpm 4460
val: rpm 2000
